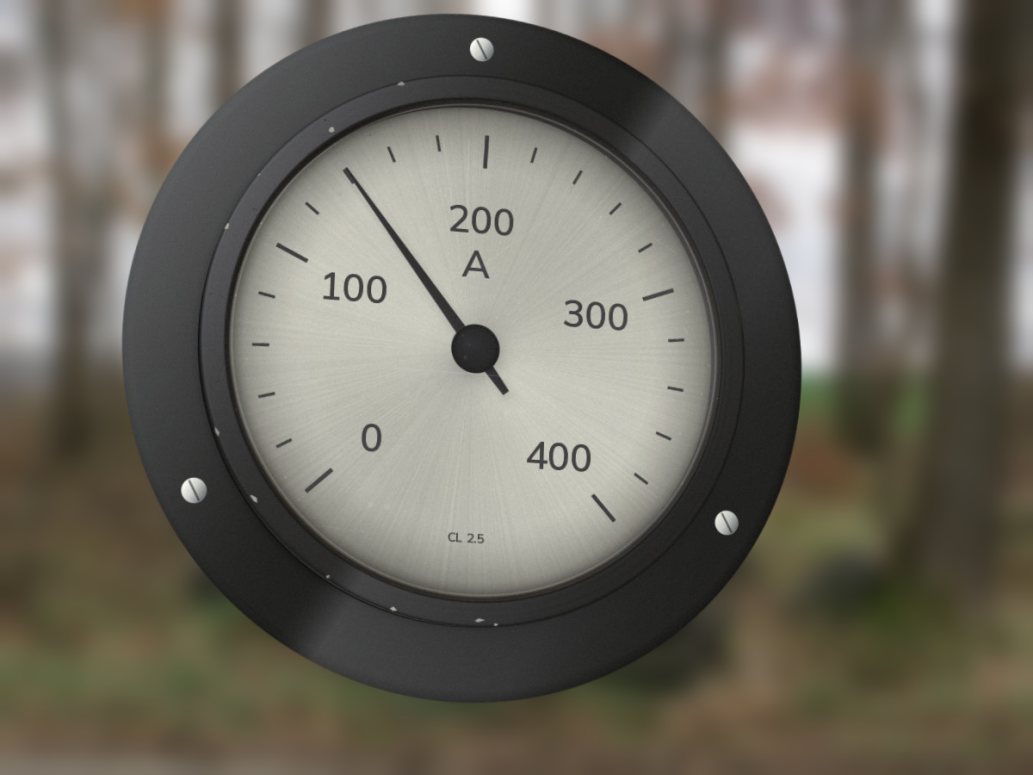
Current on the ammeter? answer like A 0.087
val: A 140
